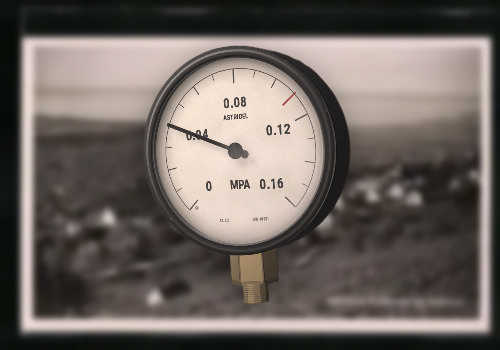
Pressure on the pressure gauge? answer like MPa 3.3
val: MPa 0.04
